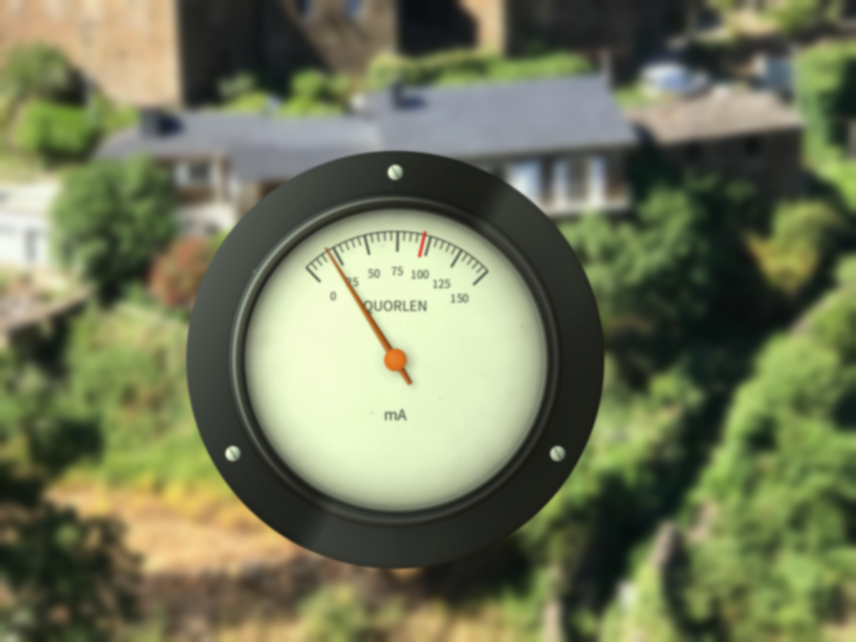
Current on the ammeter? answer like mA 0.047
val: mA 20
